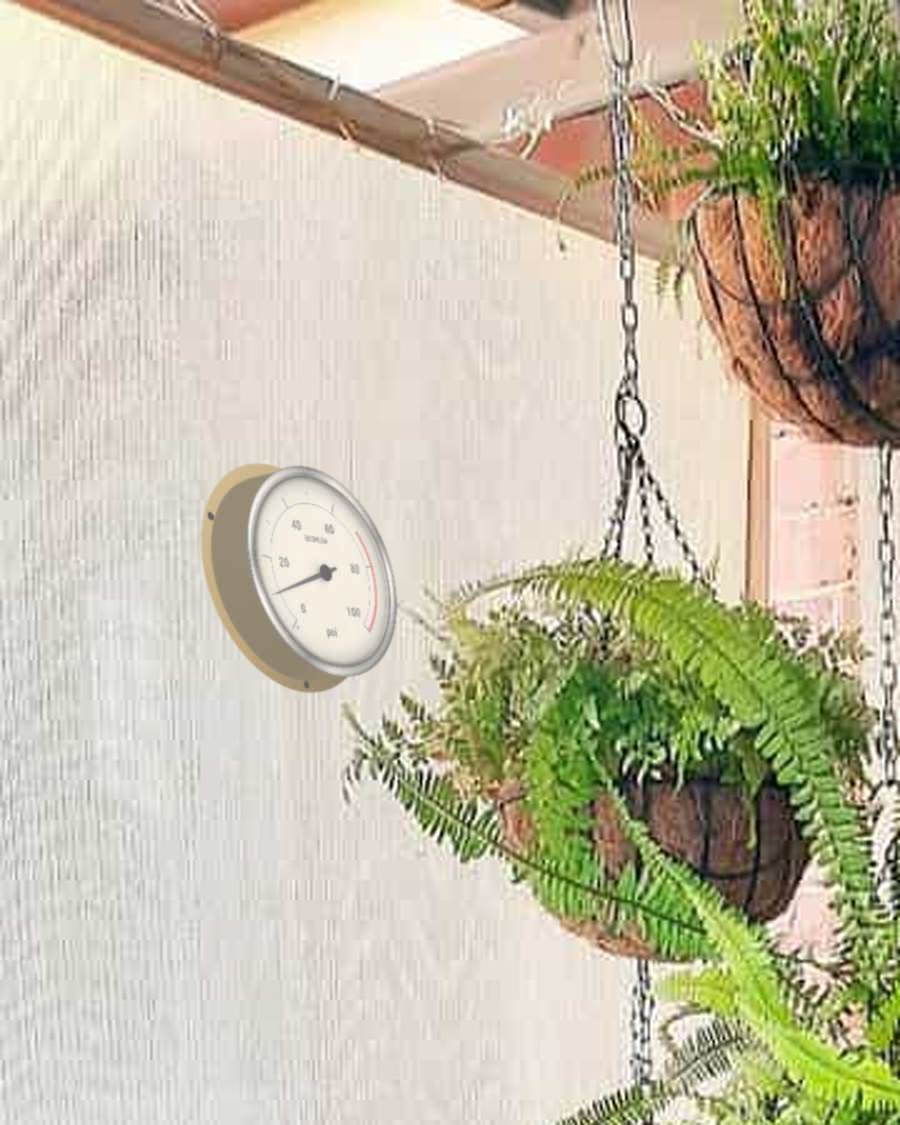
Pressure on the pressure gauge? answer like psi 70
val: psi 10
